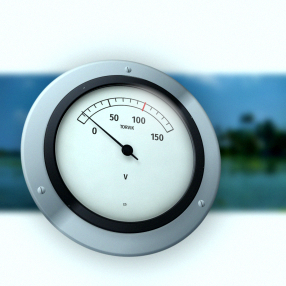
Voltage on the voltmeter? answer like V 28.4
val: V 10
